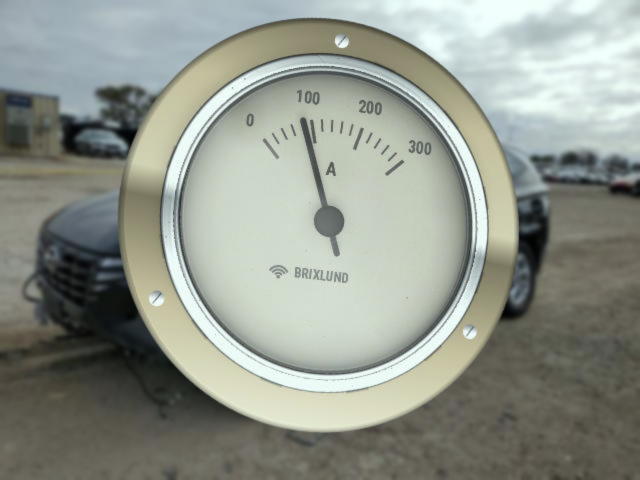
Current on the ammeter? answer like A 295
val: A 80
